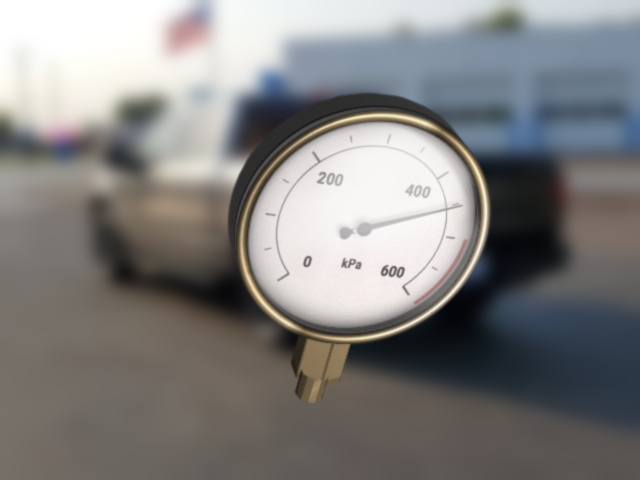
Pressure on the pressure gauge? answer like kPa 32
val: kPa 450
